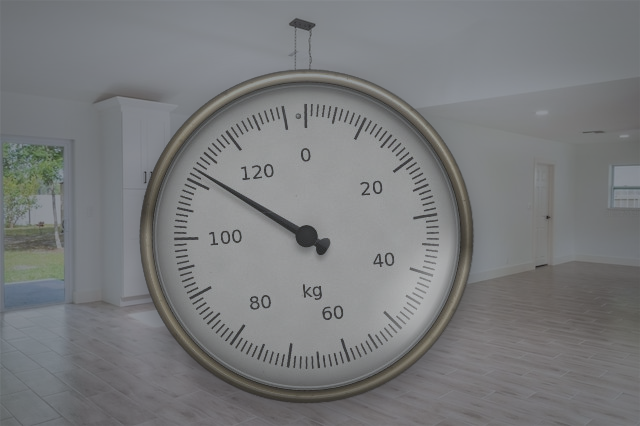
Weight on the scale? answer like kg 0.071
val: kg 112
